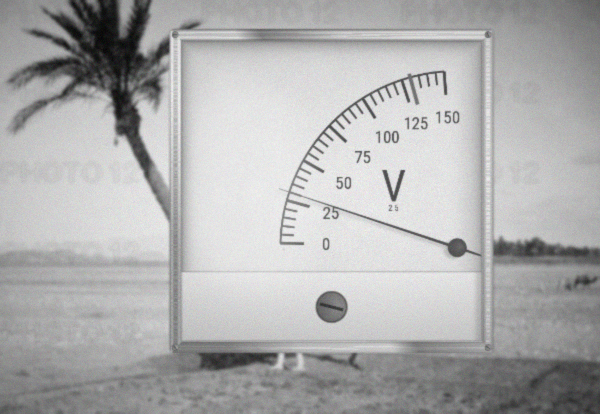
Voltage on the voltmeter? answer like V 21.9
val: V 30
